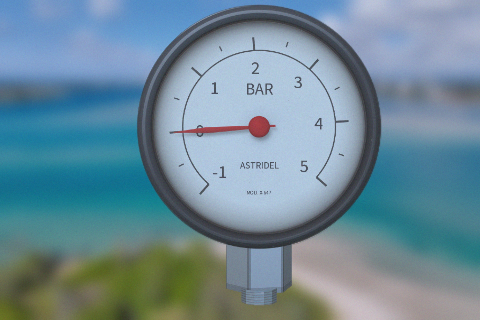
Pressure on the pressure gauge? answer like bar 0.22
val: bar 0
